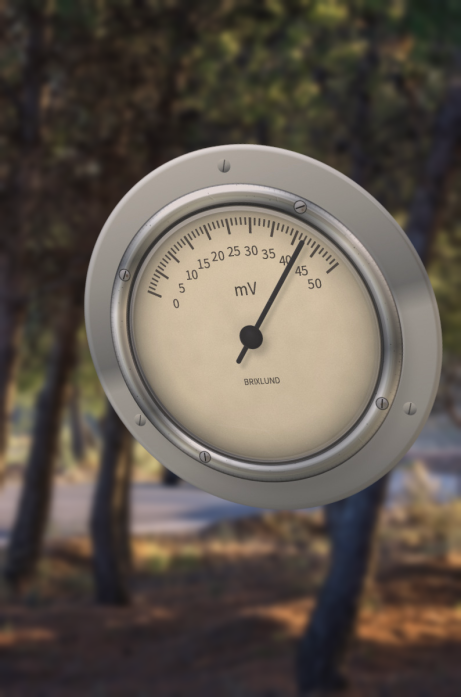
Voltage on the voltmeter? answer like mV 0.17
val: mV 42
